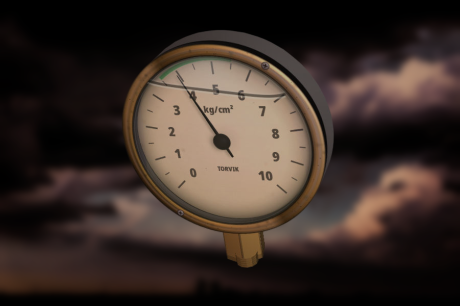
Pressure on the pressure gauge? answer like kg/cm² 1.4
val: kg/cm² 4
